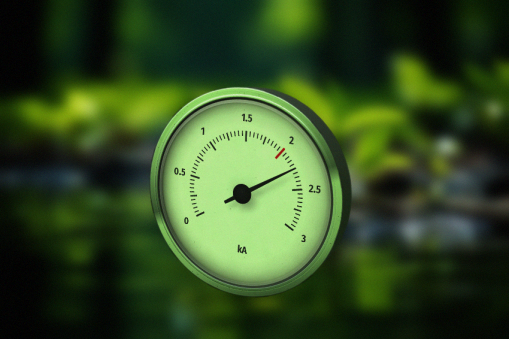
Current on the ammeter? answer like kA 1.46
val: kA 2.25
